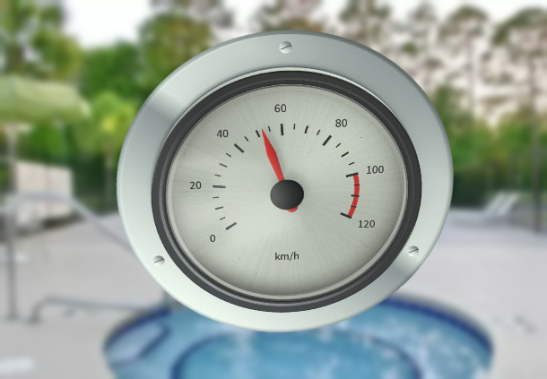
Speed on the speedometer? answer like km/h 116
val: km/h 52.5
